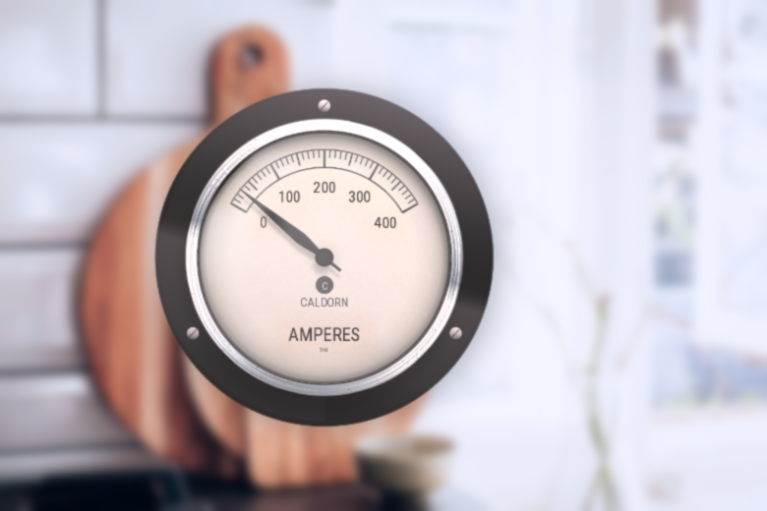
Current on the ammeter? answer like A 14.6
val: A 30
